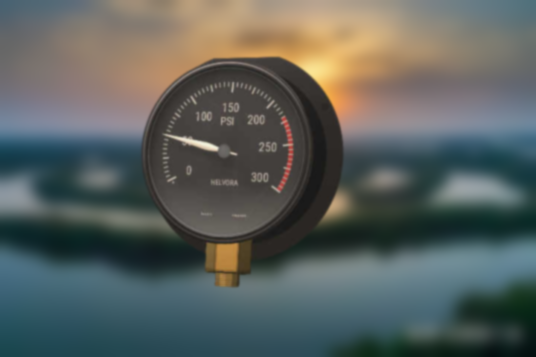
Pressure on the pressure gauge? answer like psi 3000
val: psi 50
